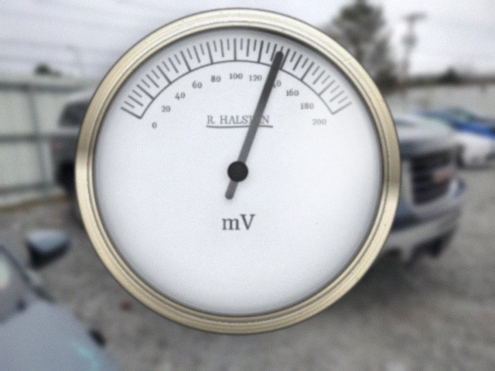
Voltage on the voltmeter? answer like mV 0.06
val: mV 135
